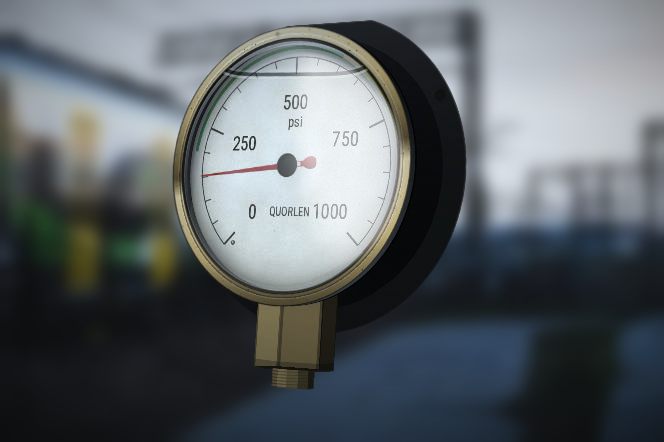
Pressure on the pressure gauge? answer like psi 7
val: psi 150
